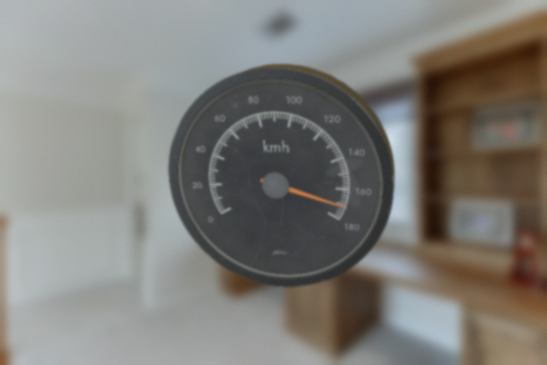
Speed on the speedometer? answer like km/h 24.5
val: km/h 170
